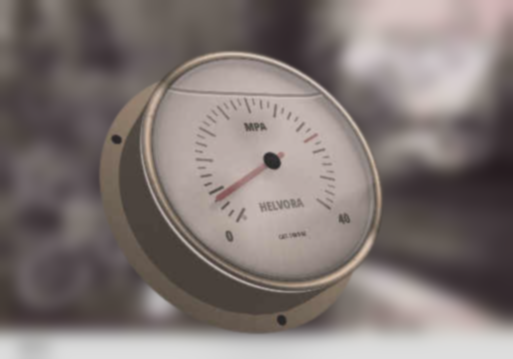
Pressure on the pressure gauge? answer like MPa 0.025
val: MPa 3
